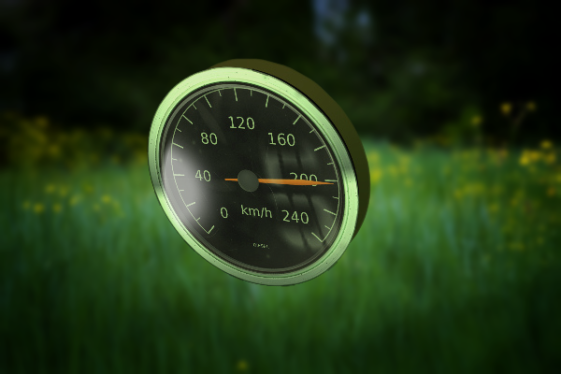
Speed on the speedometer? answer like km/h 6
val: km/h 200
